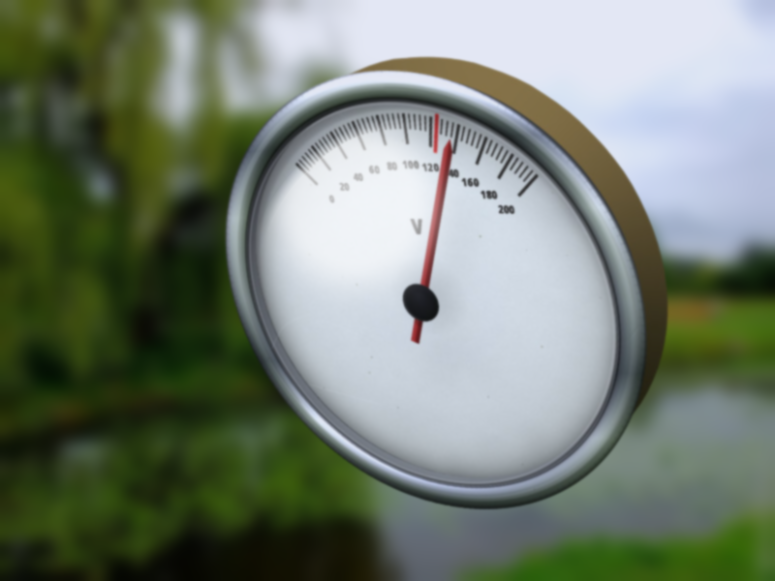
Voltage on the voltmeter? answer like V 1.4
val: V 140
